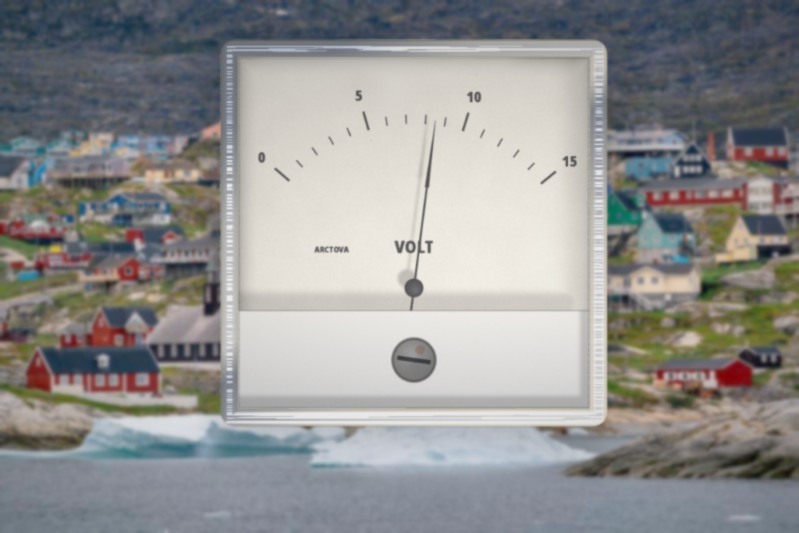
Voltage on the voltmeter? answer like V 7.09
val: V 8.5
